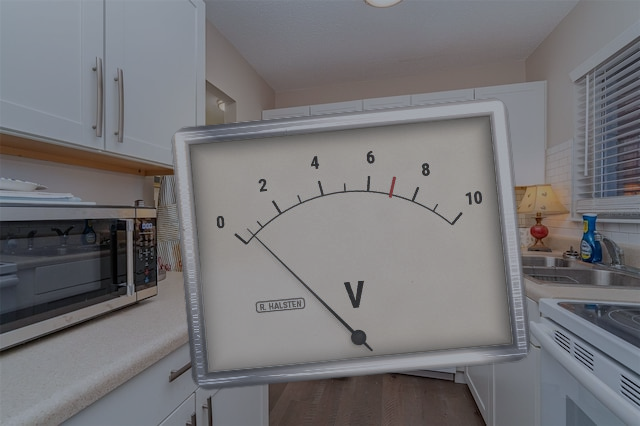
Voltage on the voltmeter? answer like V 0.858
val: V 0.5
